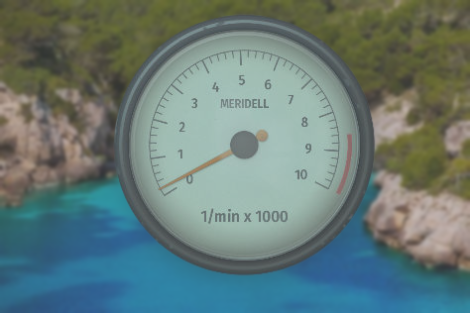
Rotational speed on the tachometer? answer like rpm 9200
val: rpm 200
